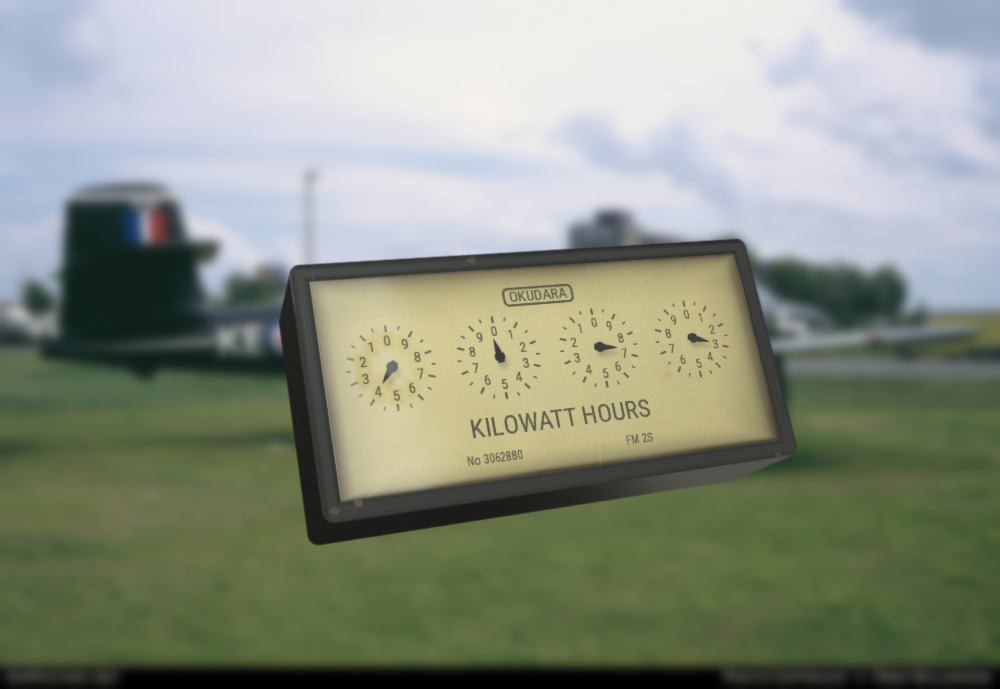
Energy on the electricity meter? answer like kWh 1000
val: kWh 3973
